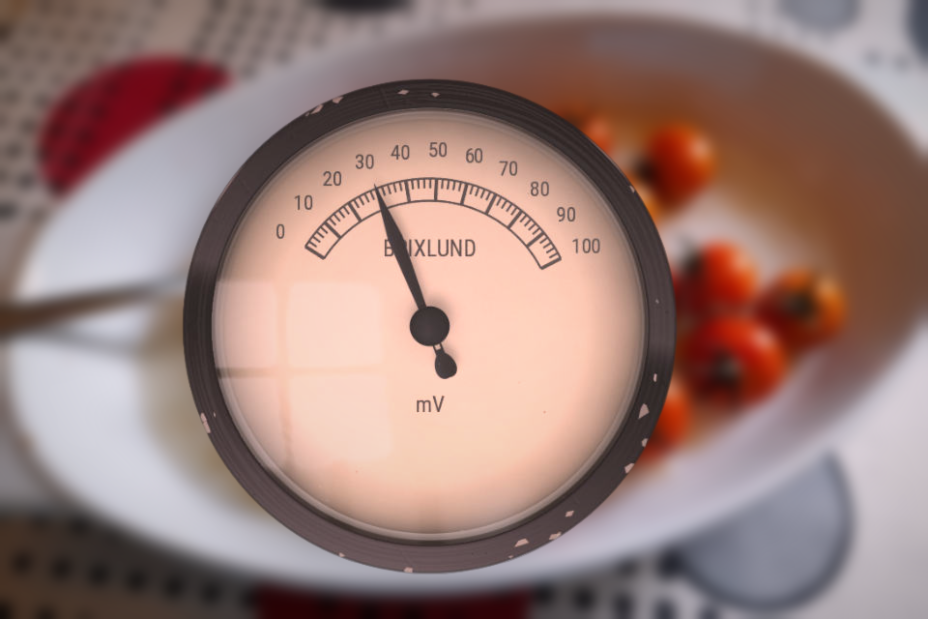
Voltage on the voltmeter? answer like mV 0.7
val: mV 30
